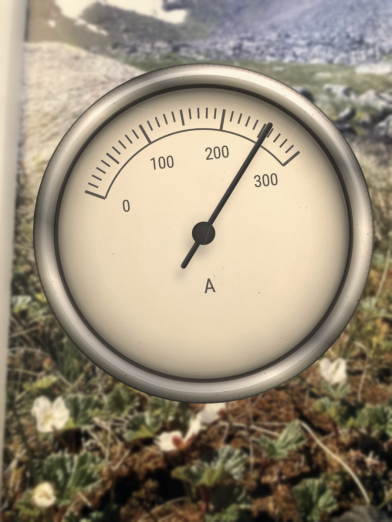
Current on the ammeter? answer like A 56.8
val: A 255
